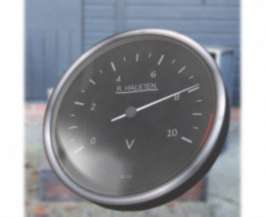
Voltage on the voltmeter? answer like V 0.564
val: V 8
